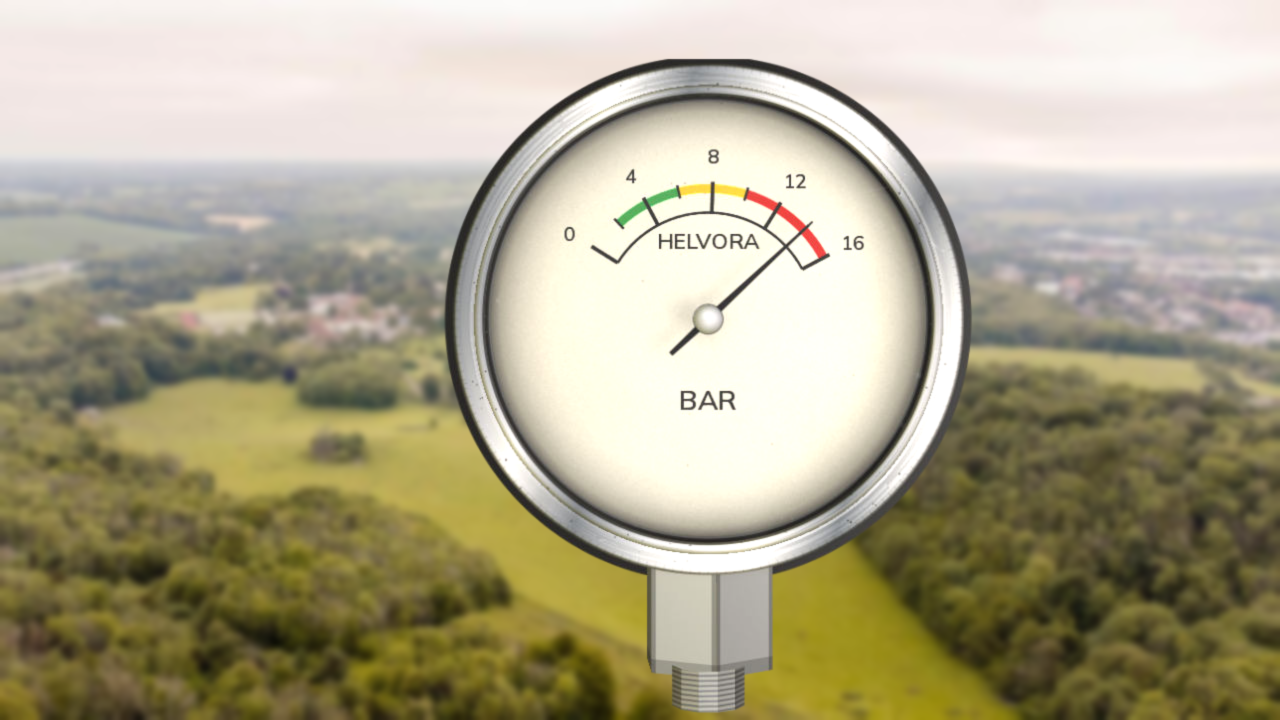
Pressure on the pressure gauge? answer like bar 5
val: bar 14
